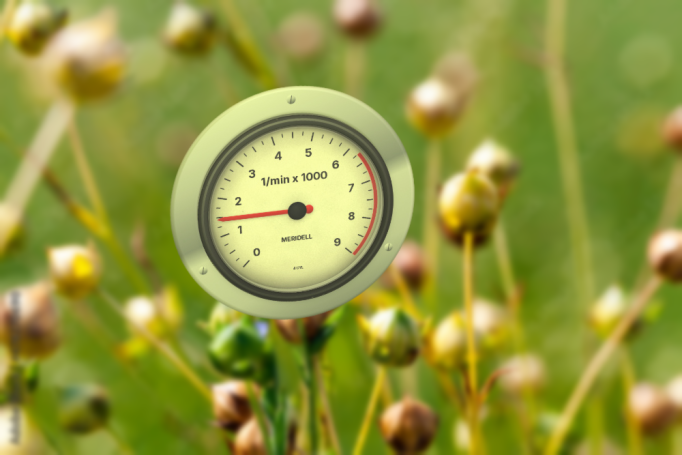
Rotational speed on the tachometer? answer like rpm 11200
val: rpm 1500
